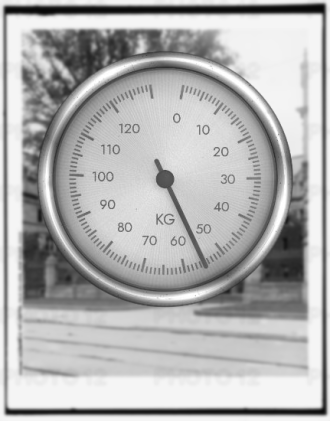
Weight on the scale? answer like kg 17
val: kg 55
